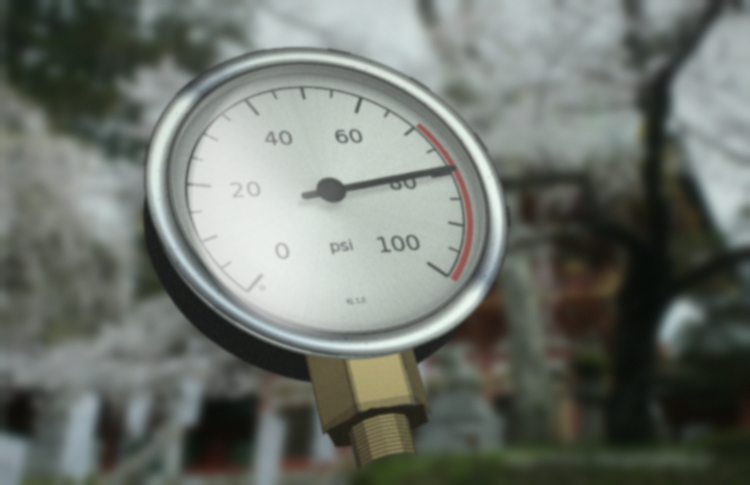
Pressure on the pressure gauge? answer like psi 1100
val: psi 80
